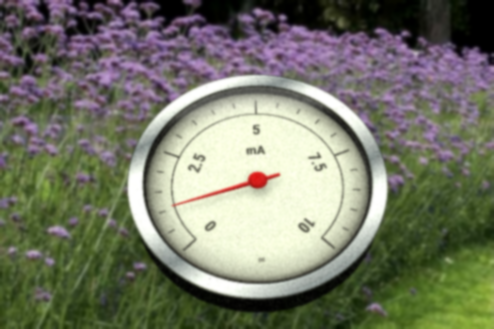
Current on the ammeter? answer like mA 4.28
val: mA 1
